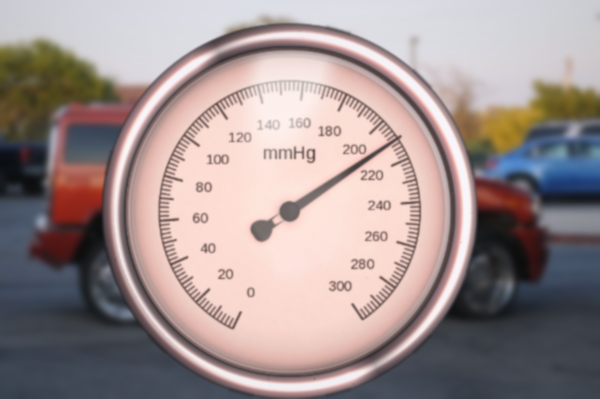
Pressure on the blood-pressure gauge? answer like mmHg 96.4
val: mmHg 210
